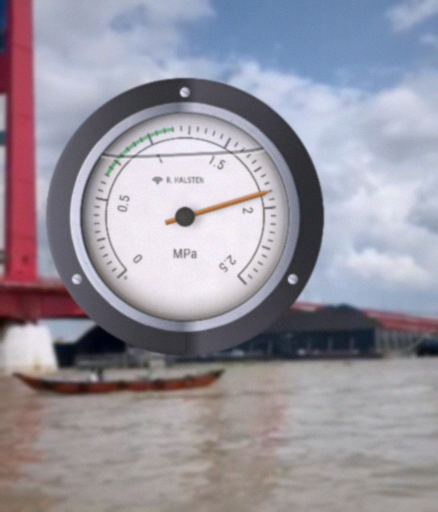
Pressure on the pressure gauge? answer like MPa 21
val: MPa 1.9
